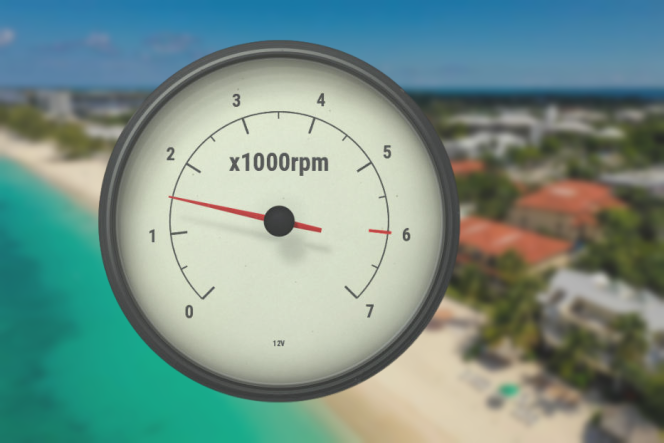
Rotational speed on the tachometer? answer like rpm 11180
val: rpm 1500
